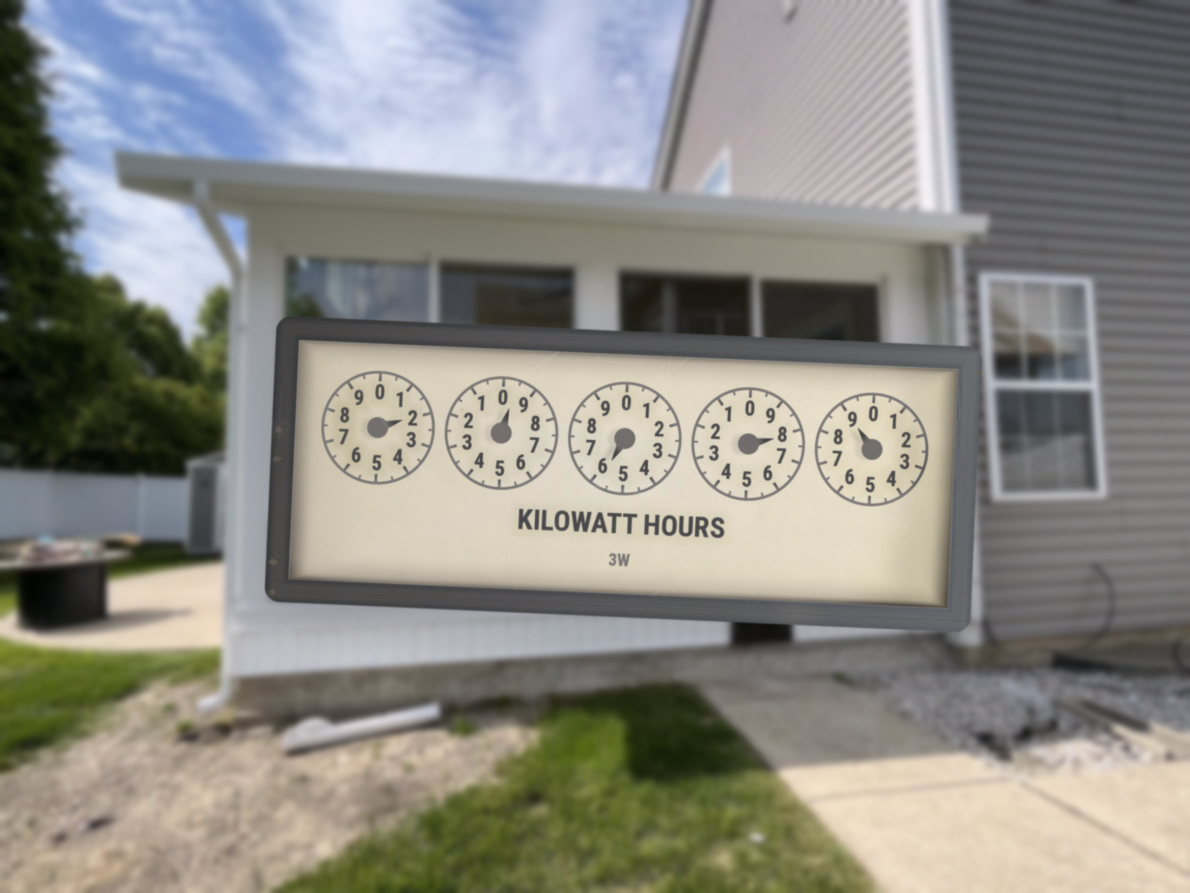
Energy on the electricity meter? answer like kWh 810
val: kWh 19579
